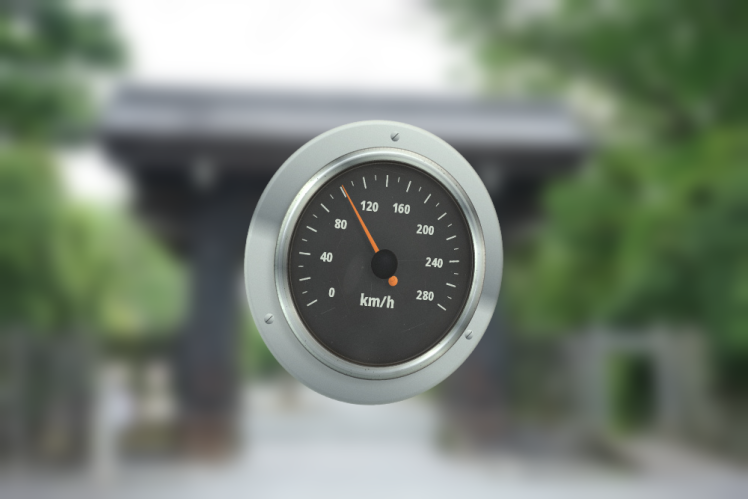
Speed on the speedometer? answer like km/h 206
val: km/h 100
